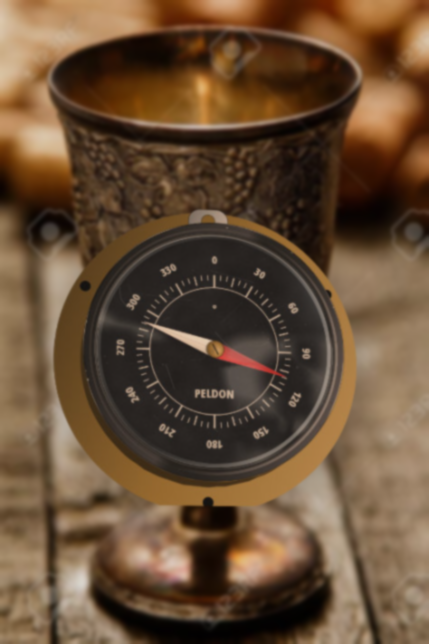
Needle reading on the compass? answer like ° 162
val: ° 110
